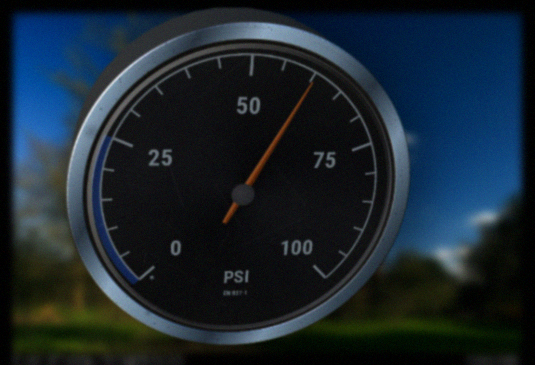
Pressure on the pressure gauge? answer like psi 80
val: psi 60
